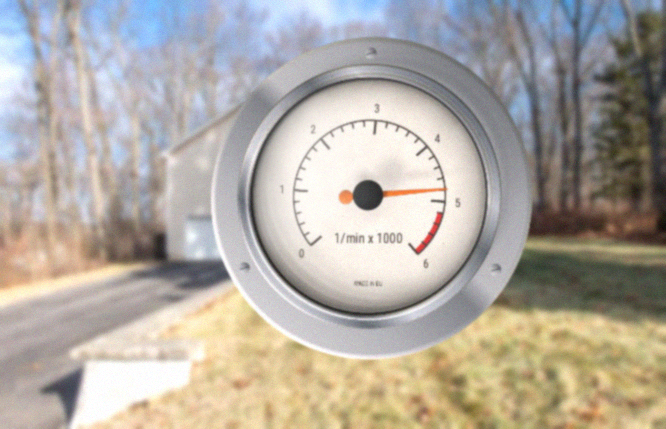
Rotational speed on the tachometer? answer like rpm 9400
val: rpm 4800
